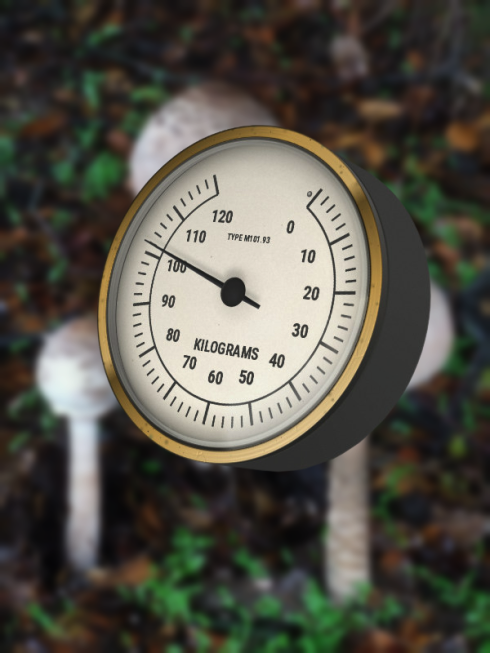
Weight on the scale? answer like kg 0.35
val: kg 102
